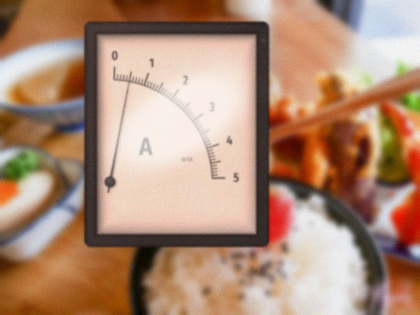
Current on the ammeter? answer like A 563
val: A 0.5
